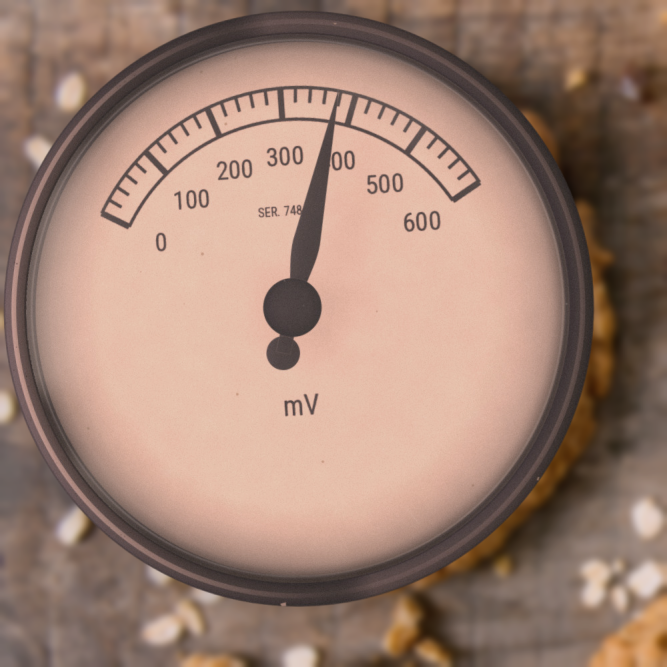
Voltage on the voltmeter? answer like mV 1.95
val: mV 380
